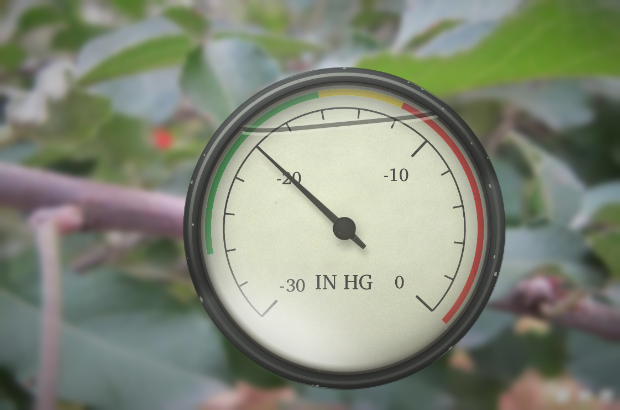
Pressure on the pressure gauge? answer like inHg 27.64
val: inHg -20
